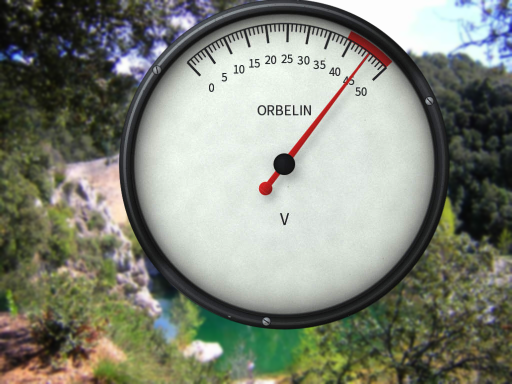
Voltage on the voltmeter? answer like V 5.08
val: V 45
